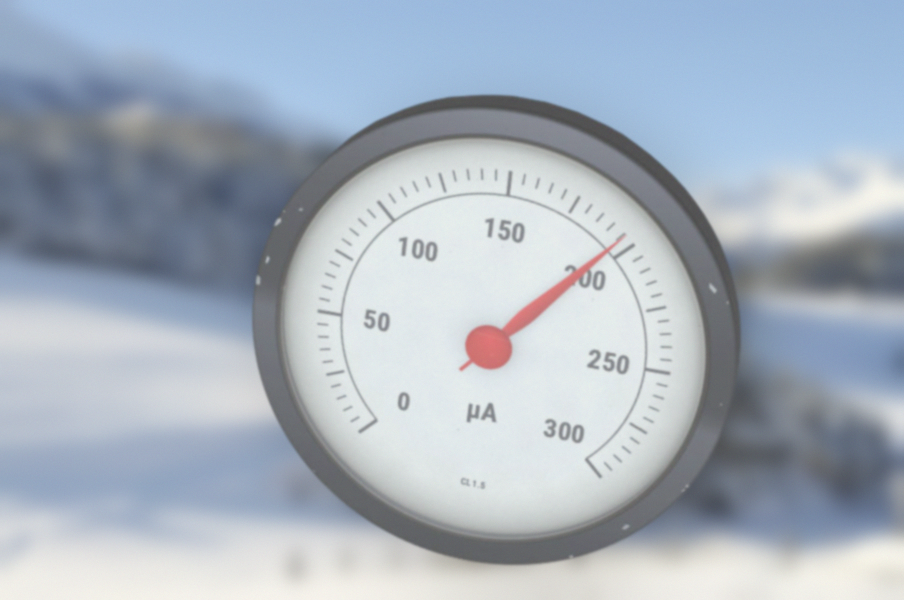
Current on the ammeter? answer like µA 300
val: µA 195
